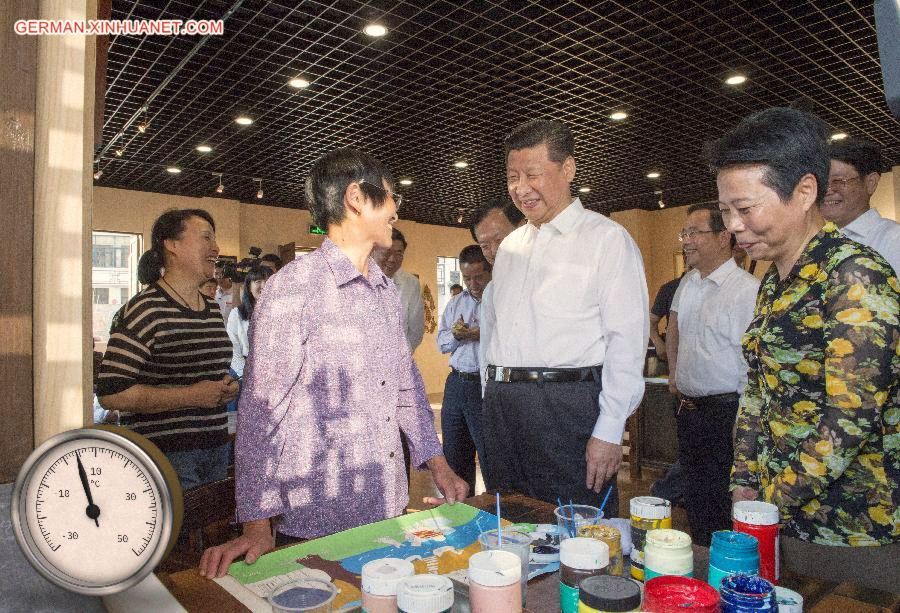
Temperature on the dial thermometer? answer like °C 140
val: °C 5
